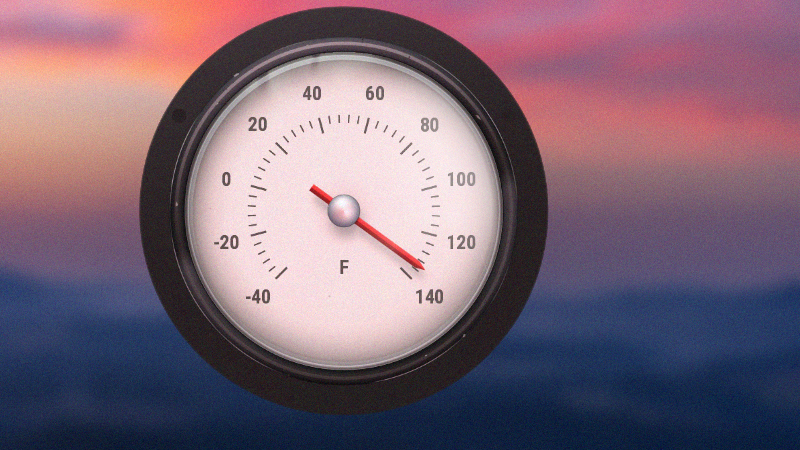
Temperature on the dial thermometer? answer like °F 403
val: °F 134
